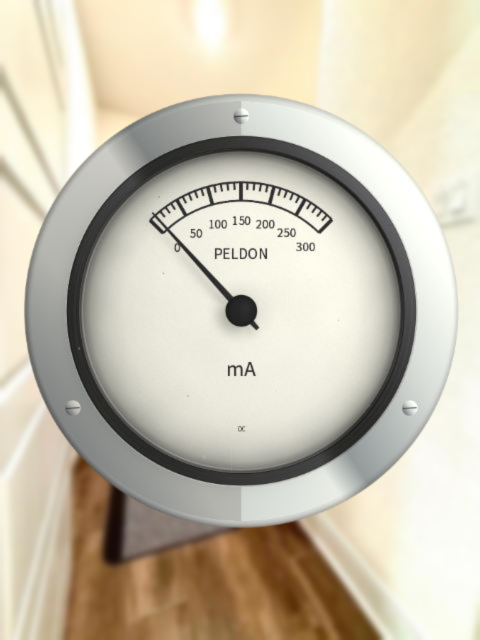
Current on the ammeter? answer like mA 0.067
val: mA 10
